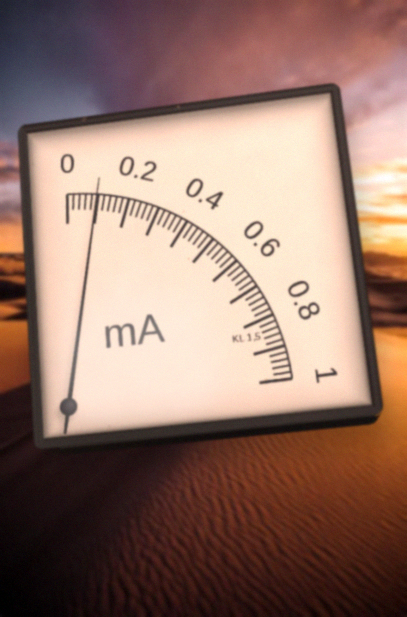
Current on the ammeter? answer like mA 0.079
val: mA 0.1
